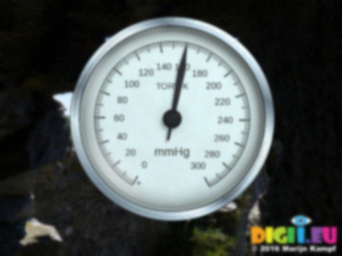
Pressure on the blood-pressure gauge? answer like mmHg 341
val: mmHg 160
